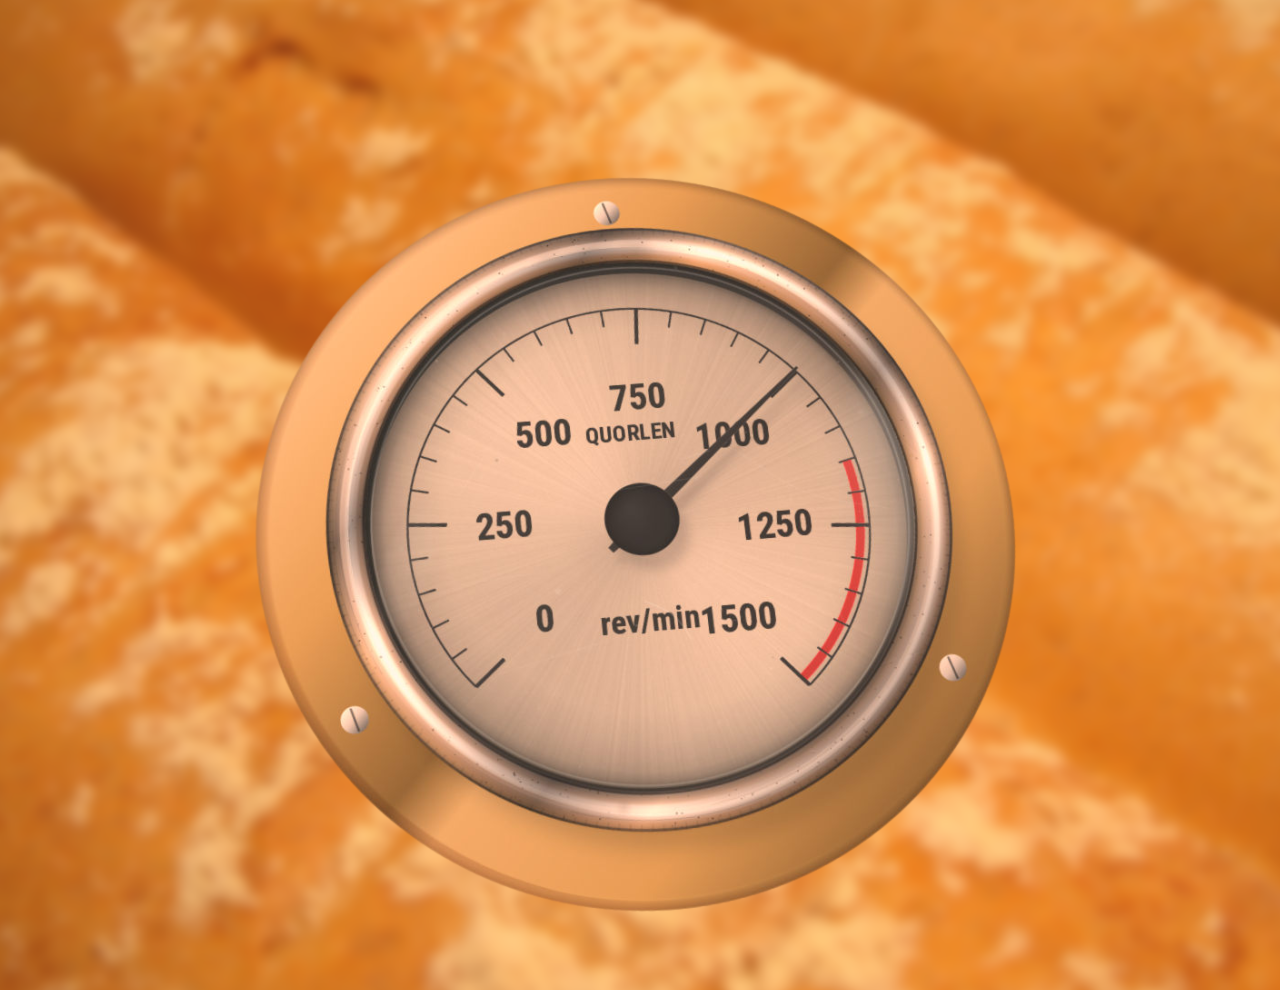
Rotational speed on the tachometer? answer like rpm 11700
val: rpm 1000
